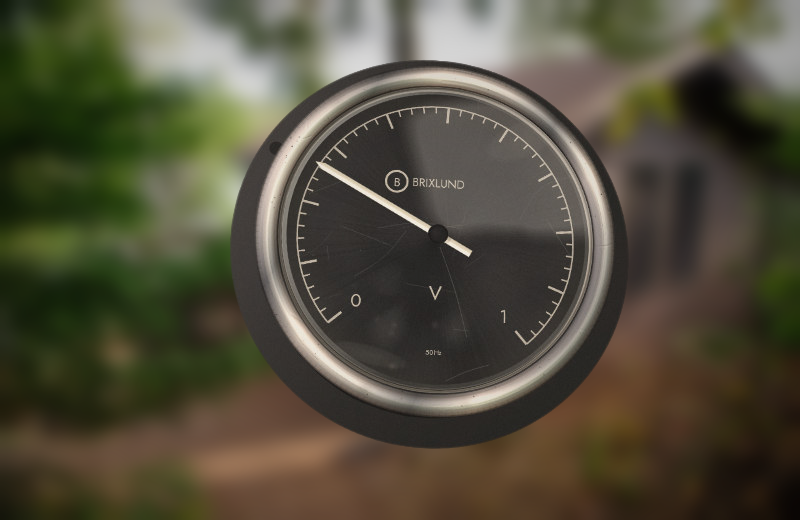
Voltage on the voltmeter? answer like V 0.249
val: V 0.26
